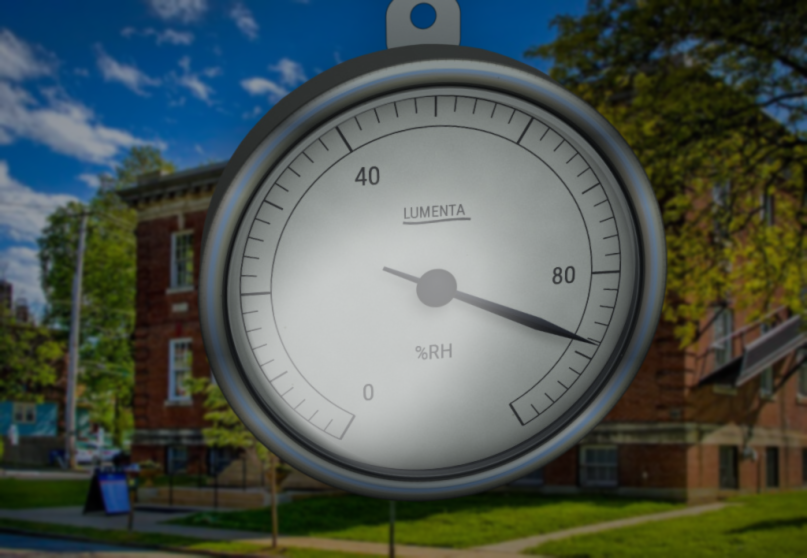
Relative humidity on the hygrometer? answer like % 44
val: % 88
